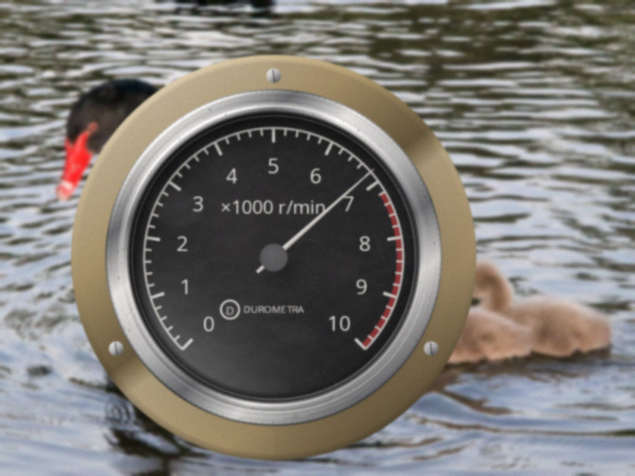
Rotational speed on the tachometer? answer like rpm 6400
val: rpm 6800
